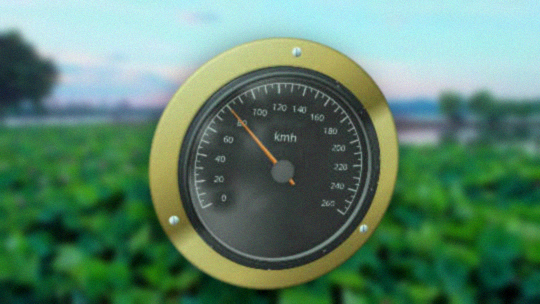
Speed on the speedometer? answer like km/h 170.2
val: km/h 80
